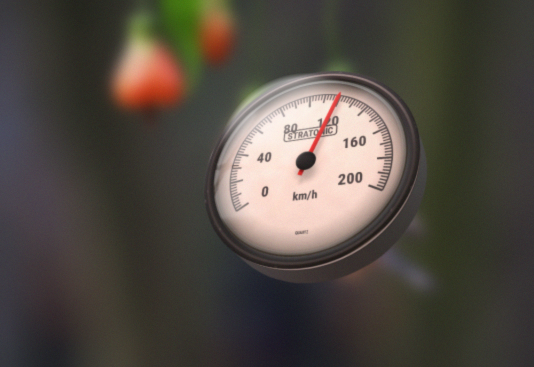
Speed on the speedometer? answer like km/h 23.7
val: km/h 120
